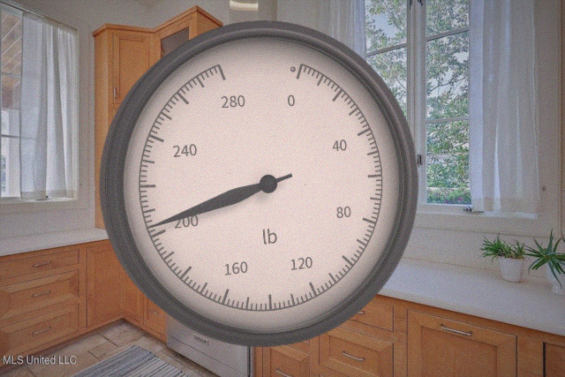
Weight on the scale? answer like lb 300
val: lb 204
